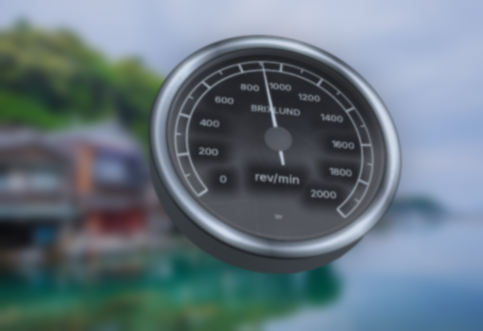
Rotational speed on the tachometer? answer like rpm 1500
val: rpm 900
